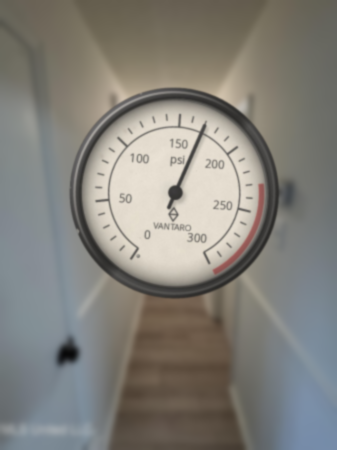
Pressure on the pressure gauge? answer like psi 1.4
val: psi 170
